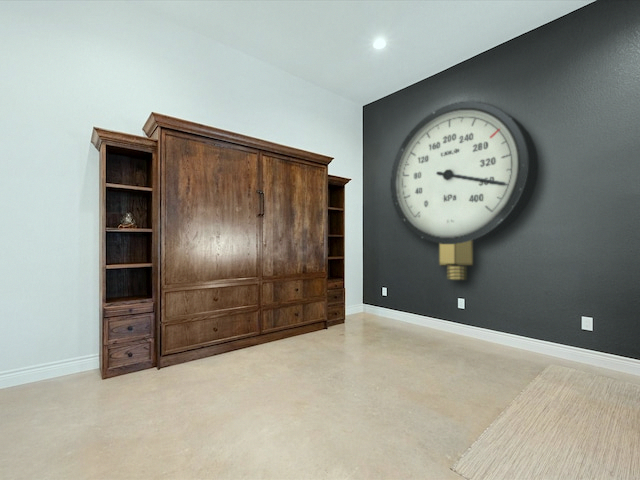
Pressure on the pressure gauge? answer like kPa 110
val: kPa 360
